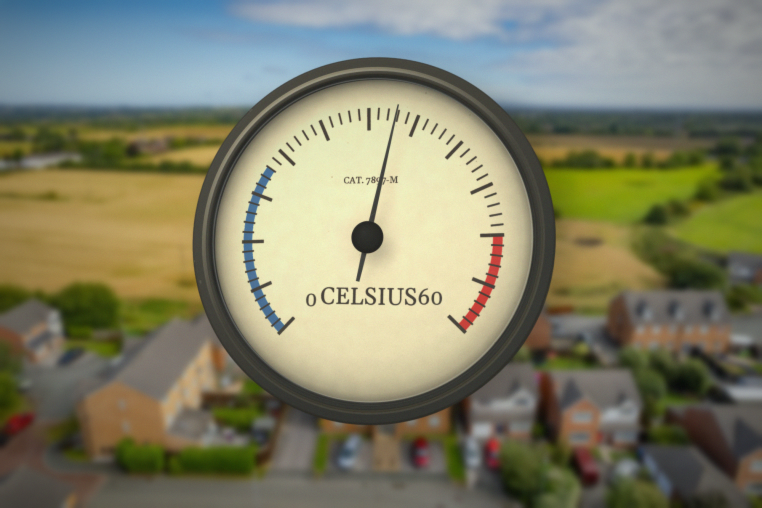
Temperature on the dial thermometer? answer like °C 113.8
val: °C 33
